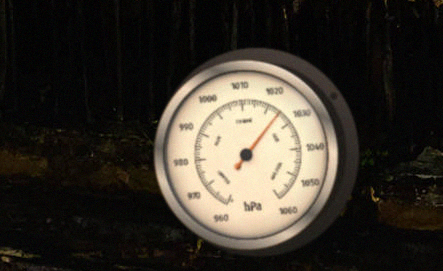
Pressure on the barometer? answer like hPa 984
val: hPa 1025
